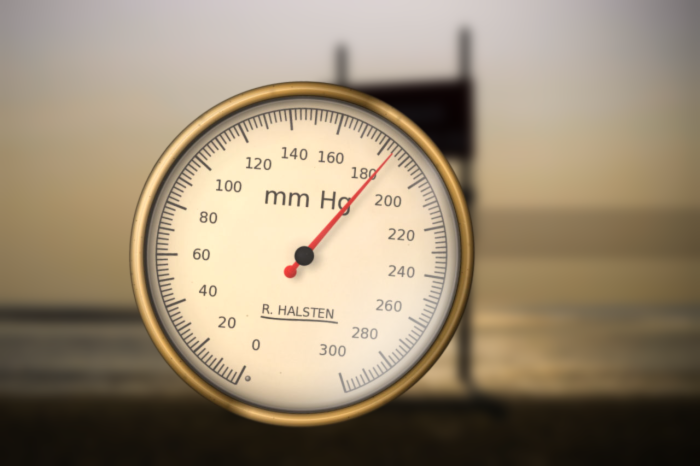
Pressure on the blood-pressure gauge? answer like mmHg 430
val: mmHg 184
